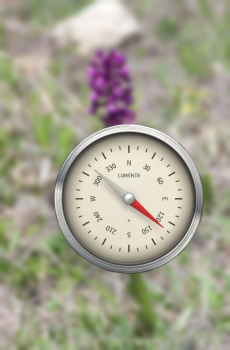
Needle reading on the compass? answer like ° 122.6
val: ° 130
